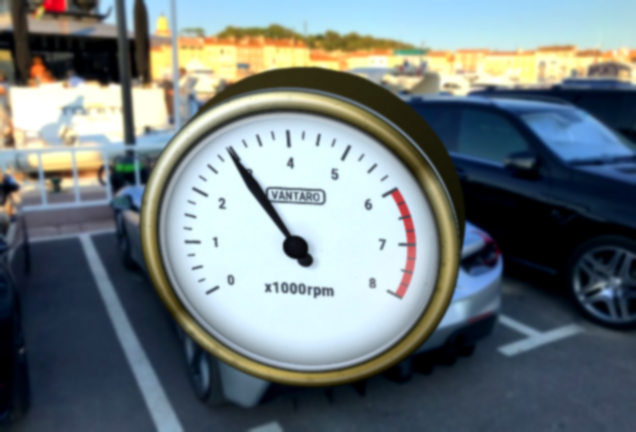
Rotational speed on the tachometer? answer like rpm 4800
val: rpm 3000
